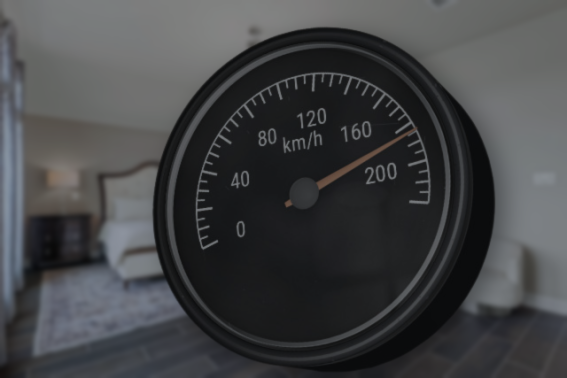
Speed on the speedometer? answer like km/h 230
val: km/h 185
